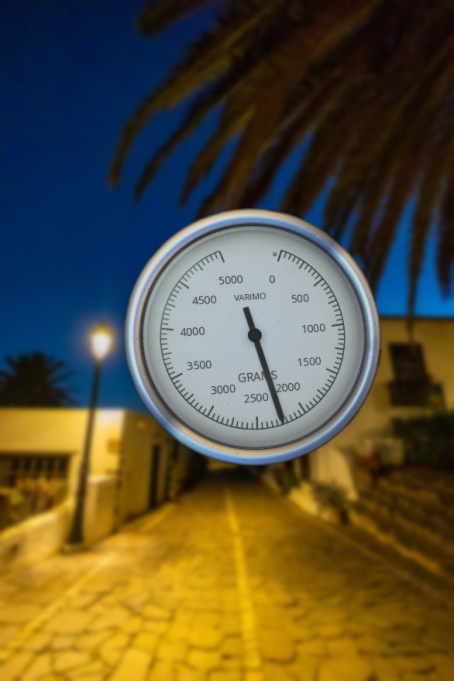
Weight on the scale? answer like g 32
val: g 2250
